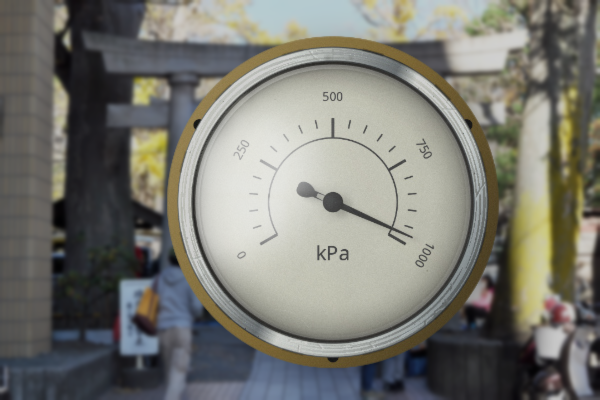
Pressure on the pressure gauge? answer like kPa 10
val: kPa 975
